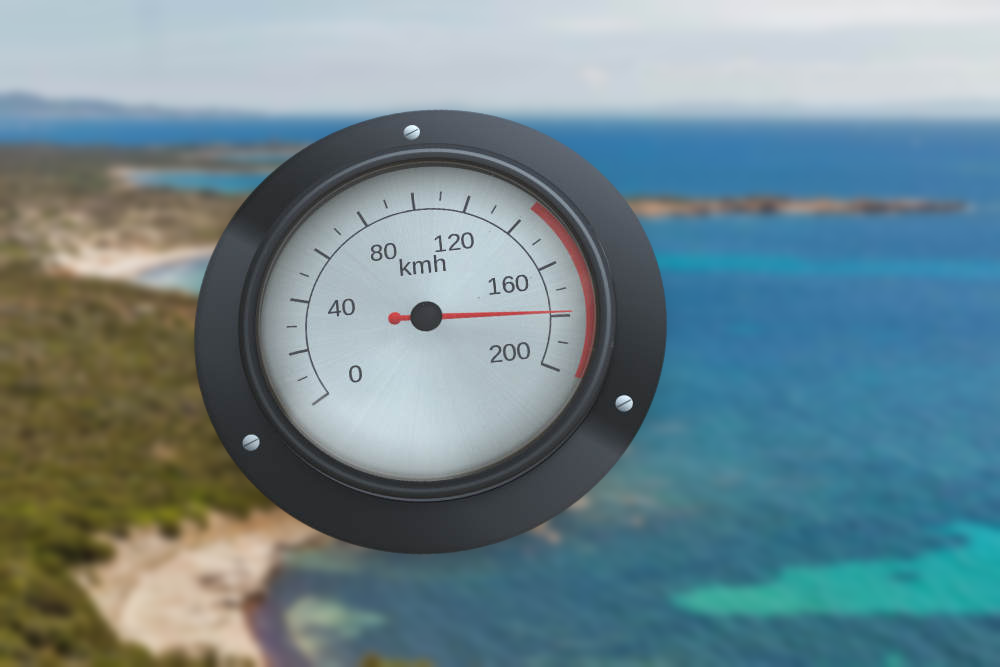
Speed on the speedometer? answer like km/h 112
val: km/h 180
